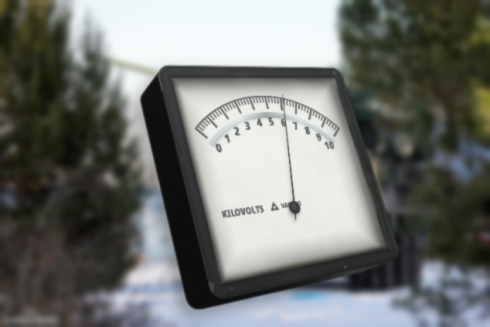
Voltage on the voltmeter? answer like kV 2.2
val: kV 6
